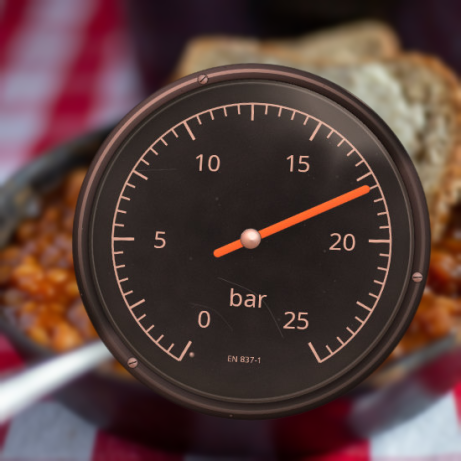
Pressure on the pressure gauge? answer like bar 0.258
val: bar 18
